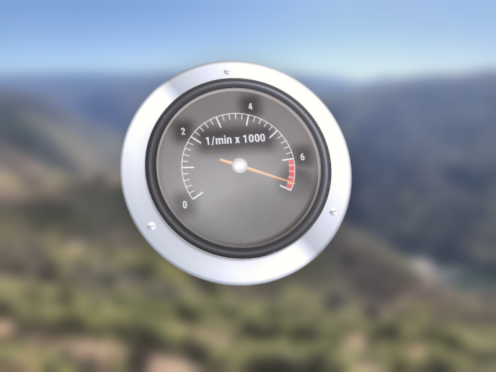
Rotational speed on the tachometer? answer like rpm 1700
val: rpm 6800
